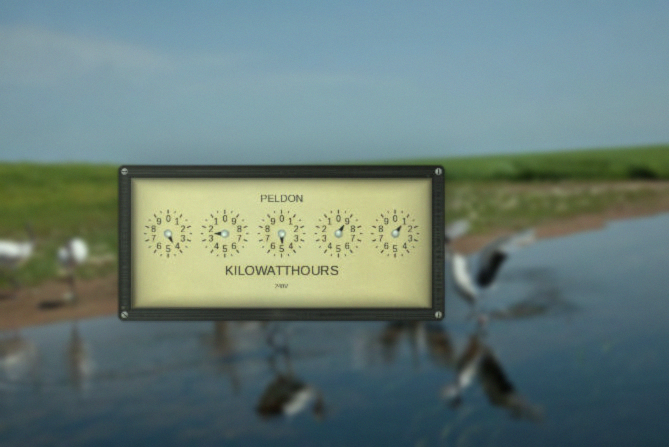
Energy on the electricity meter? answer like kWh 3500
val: kWh 42491
